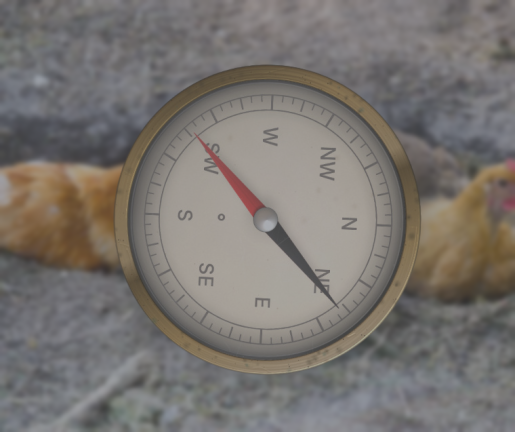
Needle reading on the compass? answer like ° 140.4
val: ° 227.5
